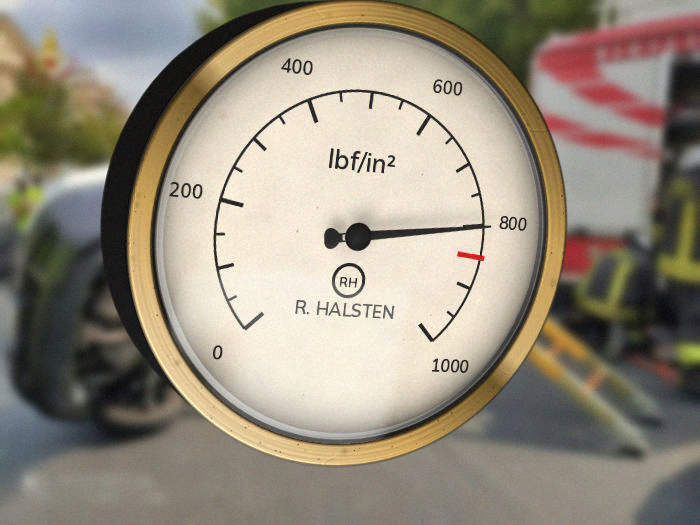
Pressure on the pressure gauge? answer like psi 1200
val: psi 800
